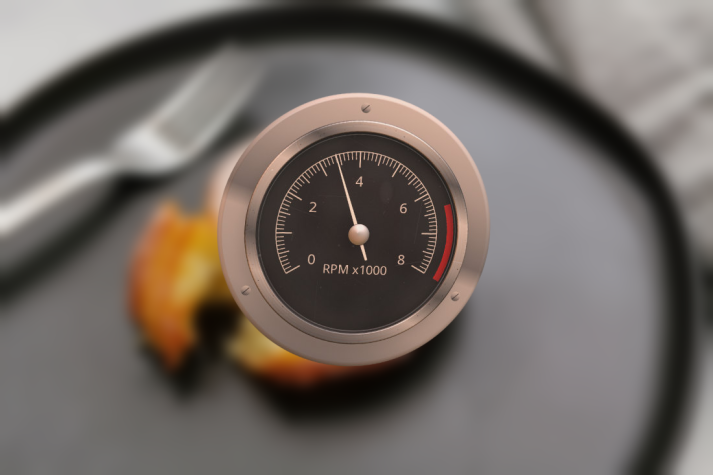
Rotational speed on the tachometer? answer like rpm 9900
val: rpm 3400
